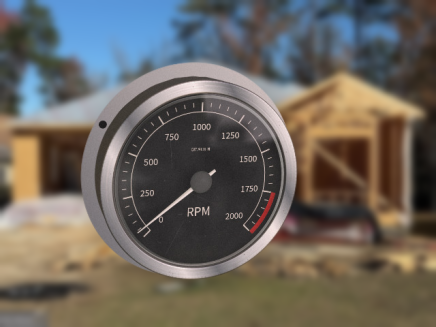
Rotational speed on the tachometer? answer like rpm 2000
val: rpm 50
